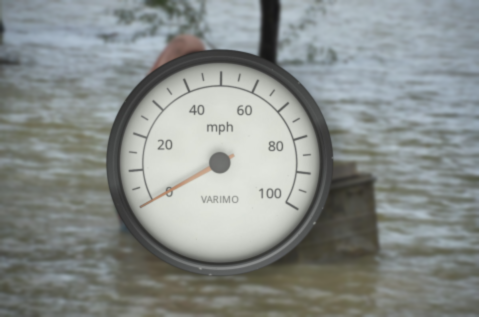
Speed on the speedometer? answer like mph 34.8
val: mph 0
